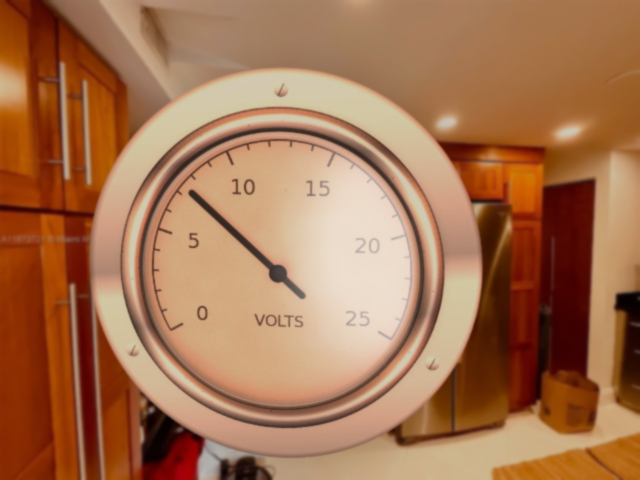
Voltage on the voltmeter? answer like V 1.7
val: V 7.5
